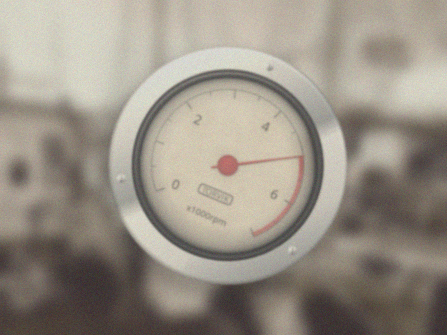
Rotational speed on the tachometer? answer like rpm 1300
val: rpm 5000
